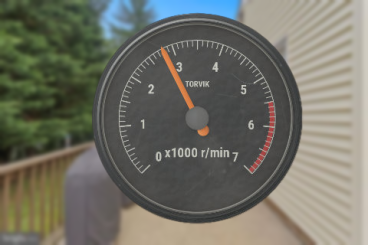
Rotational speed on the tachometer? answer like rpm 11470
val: rpm 2800
